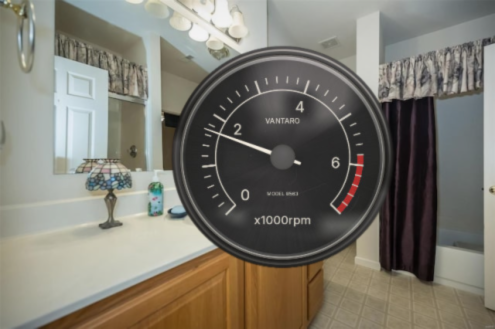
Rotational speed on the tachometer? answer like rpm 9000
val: rpm 1700
